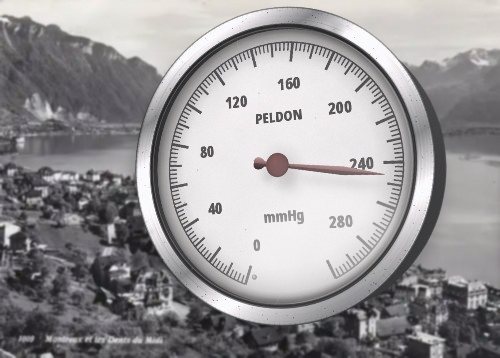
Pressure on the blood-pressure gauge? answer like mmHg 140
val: mmHg 246
